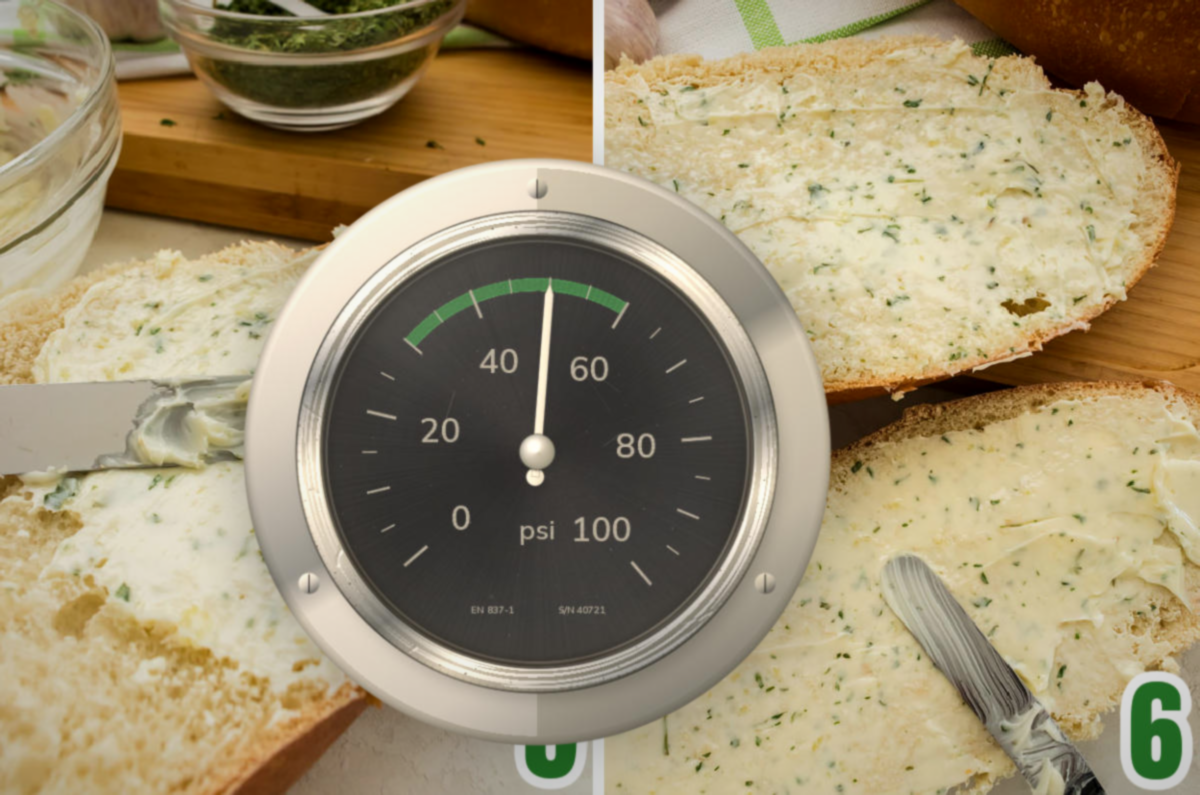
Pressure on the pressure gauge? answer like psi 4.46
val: psi 50
